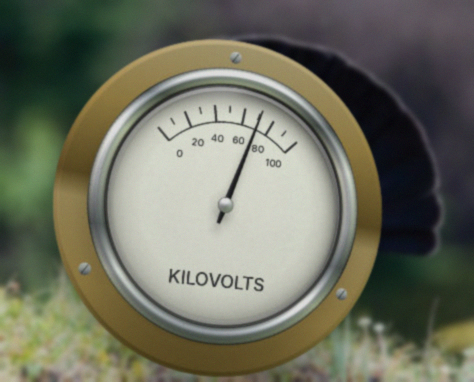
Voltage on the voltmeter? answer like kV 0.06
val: kV 70
